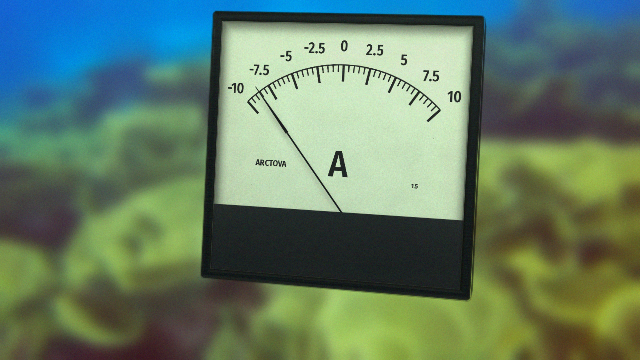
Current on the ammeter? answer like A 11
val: A -8.5
